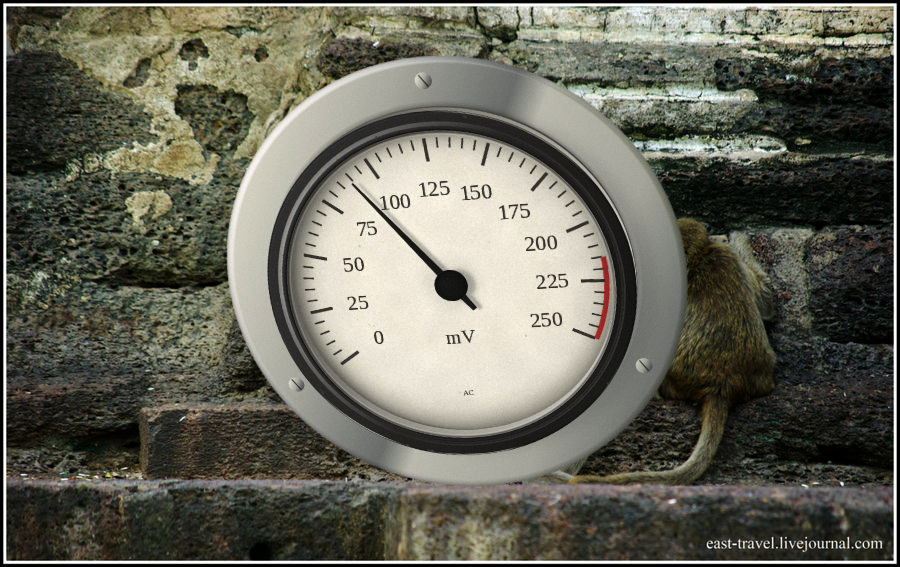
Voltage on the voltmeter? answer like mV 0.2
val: mV 90
